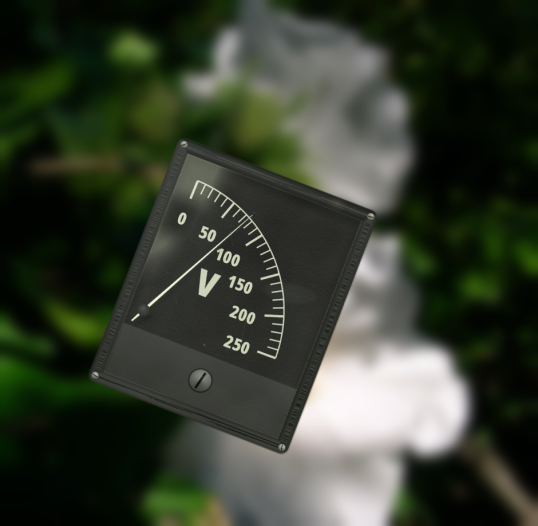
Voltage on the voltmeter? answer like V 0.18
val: V 75
